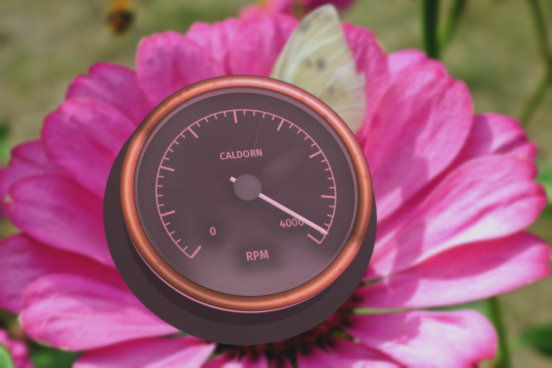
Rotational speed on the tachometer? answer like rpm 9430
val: rpm 3900
